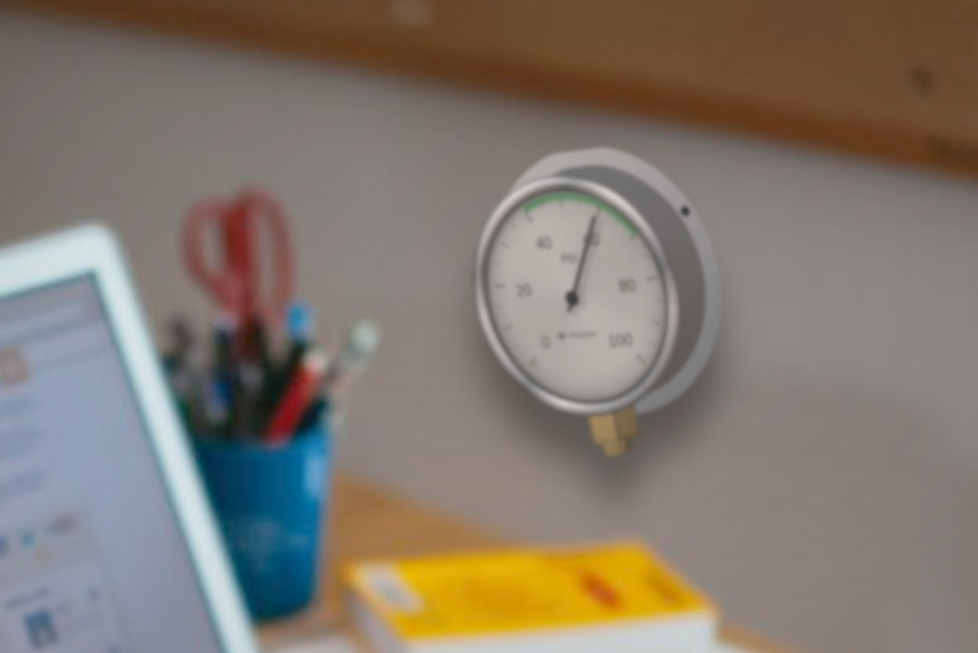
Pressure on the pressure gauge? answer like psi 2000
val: psi 60
